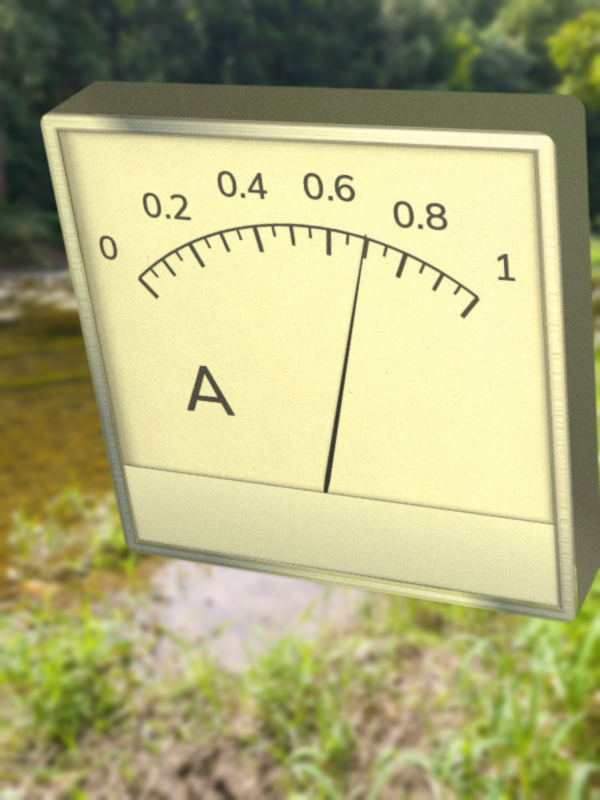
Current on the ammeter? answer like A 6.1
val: A 0.7
